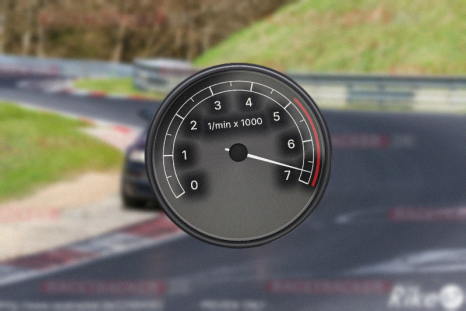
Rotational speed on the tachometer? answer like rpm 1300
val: rpm 6750
